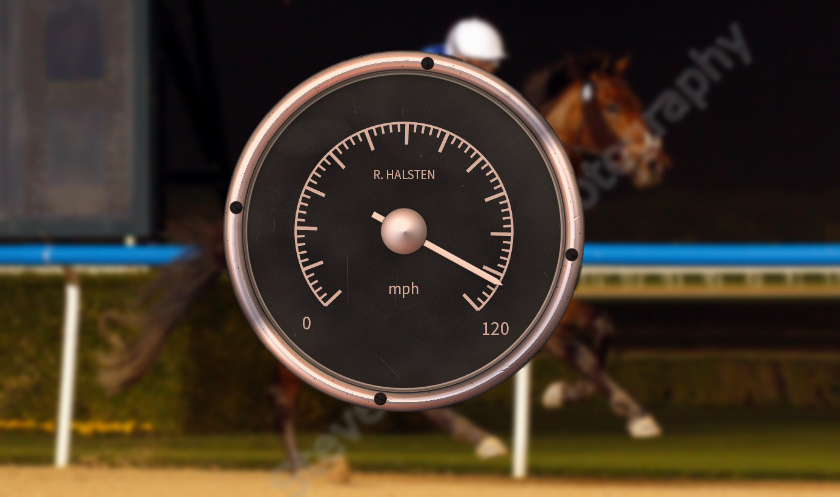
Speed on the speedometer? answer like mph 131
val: mph 112
